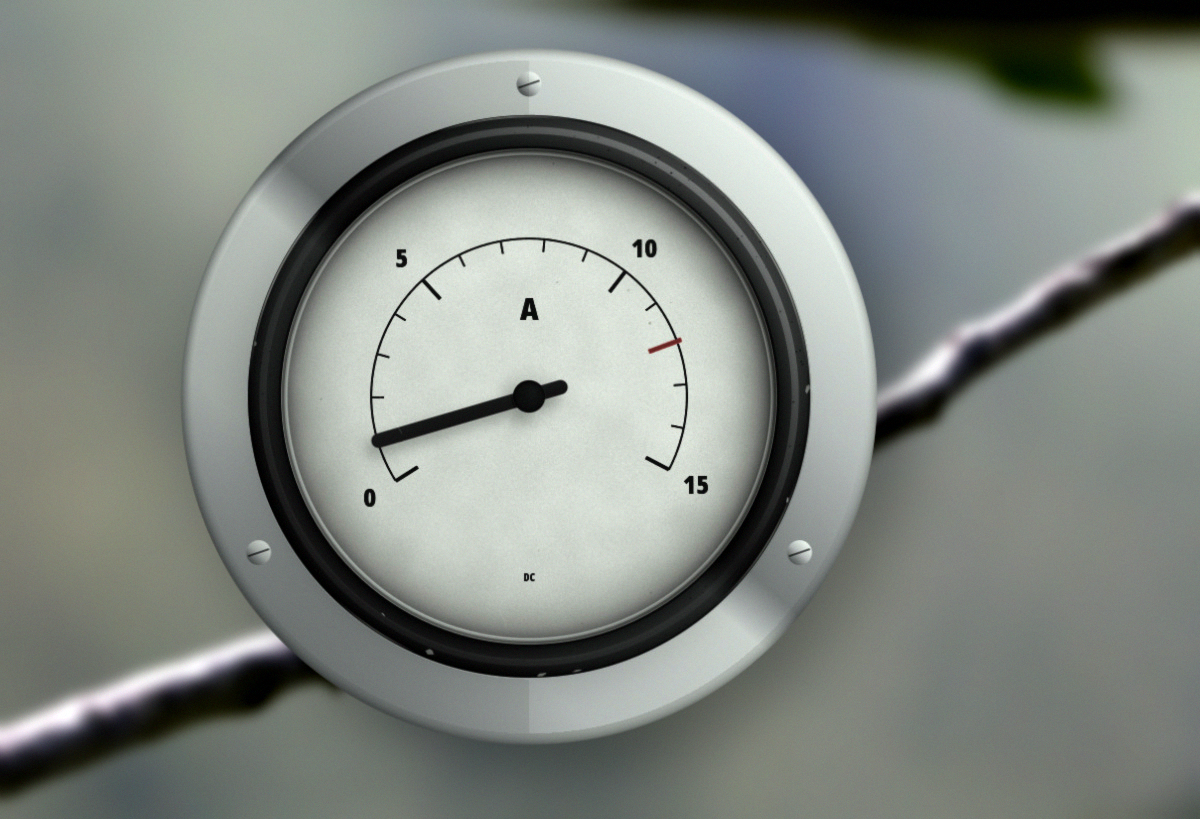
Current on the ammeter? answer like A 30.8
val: A 1
